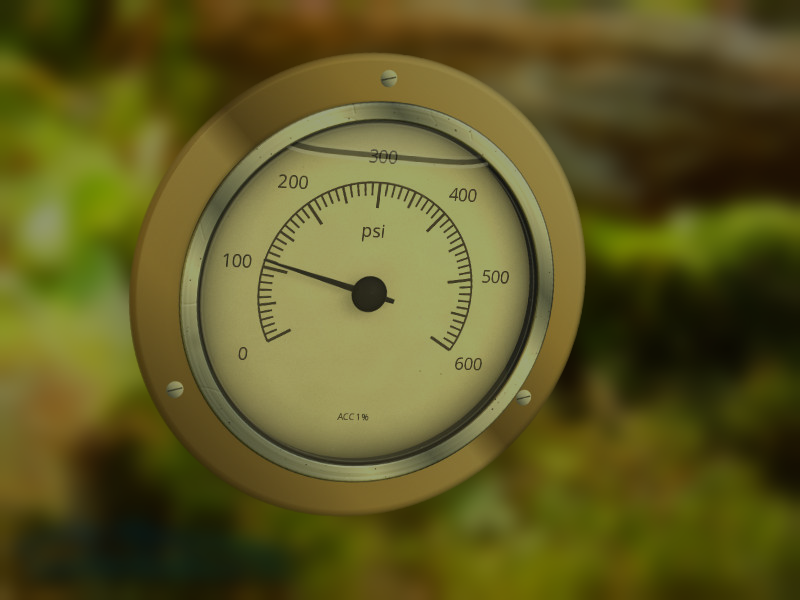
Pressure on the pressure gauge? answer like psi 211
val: psi 110
